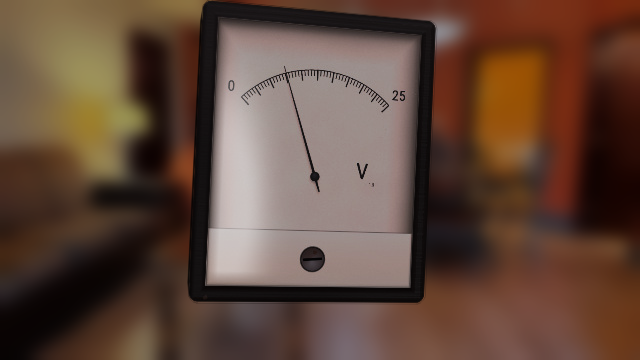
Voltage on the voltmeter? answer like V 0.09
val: V 7.5
